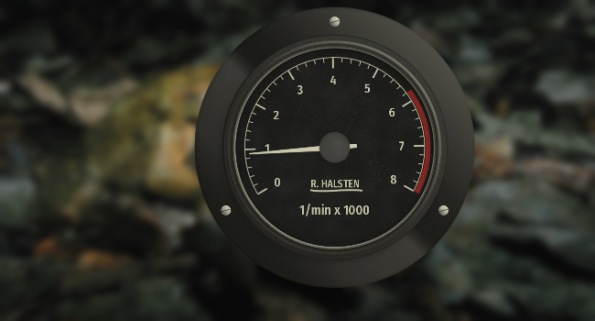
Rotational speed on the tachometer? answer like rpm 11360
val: rpm 900
